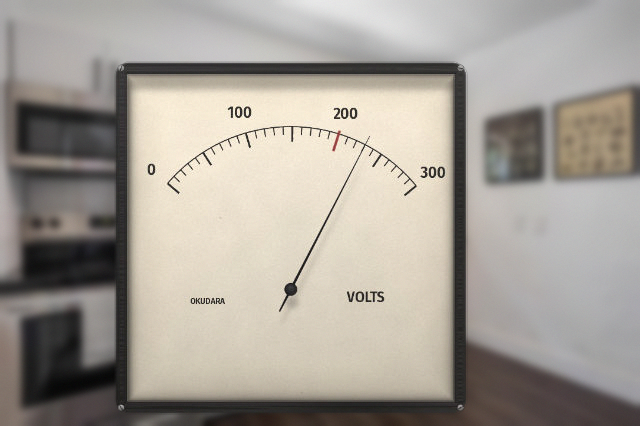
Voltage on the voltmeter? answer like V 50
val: V 230
